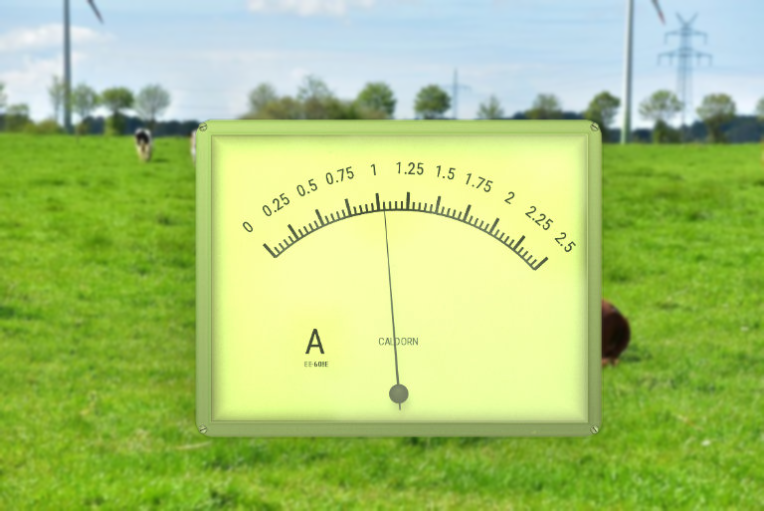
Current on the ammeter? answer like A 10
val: A 1.05
